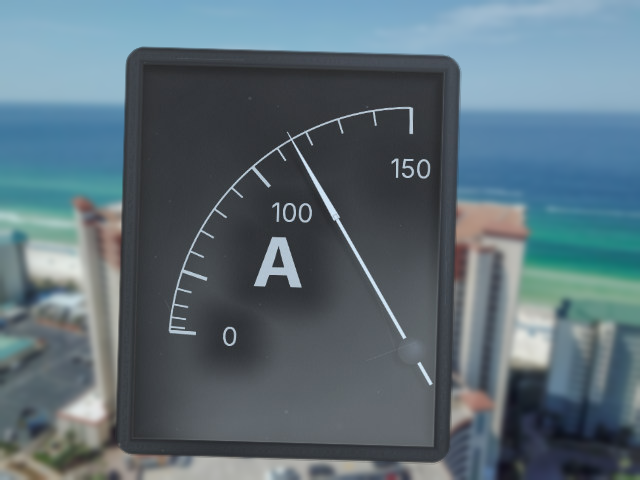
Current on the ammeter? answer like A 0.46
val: A 115
